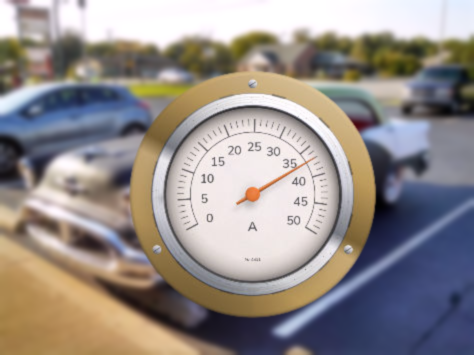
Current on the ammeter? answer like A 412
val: A 37
